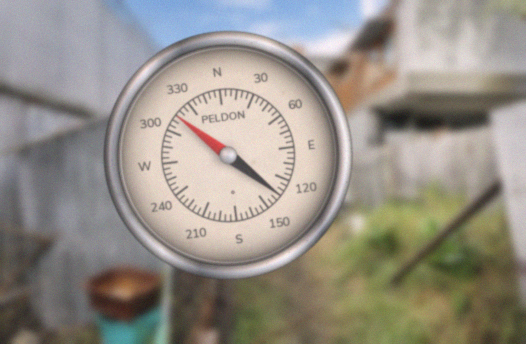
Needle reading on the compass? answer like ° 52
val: ° 315
